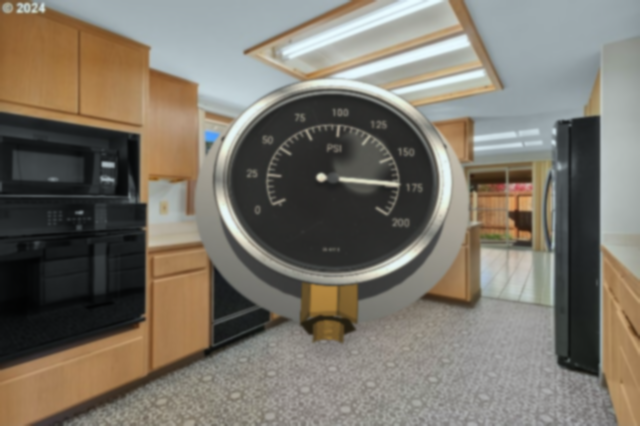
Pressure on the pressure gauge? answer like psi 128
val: psi 175
